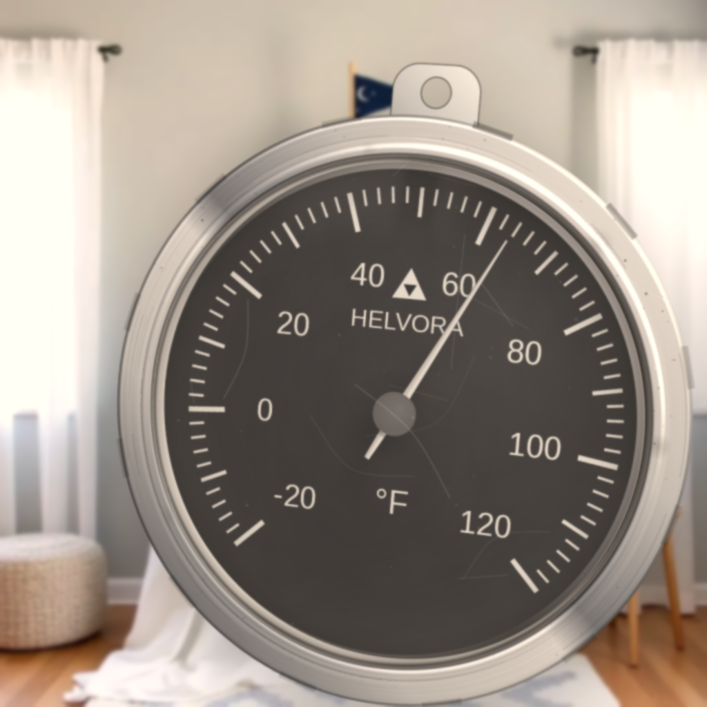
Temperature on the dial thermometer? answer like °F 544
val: °F 64
